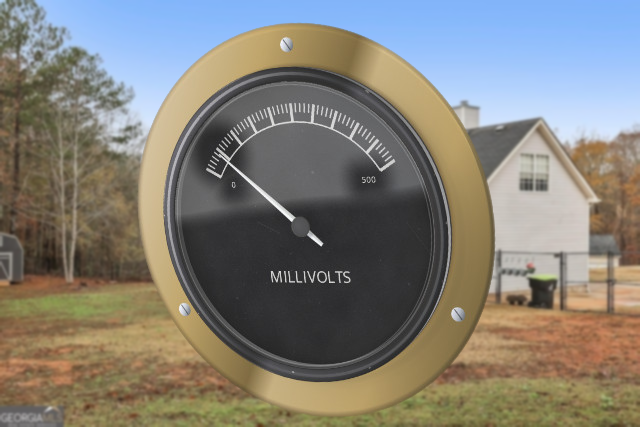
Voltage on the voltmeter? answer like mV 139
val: mV 50
